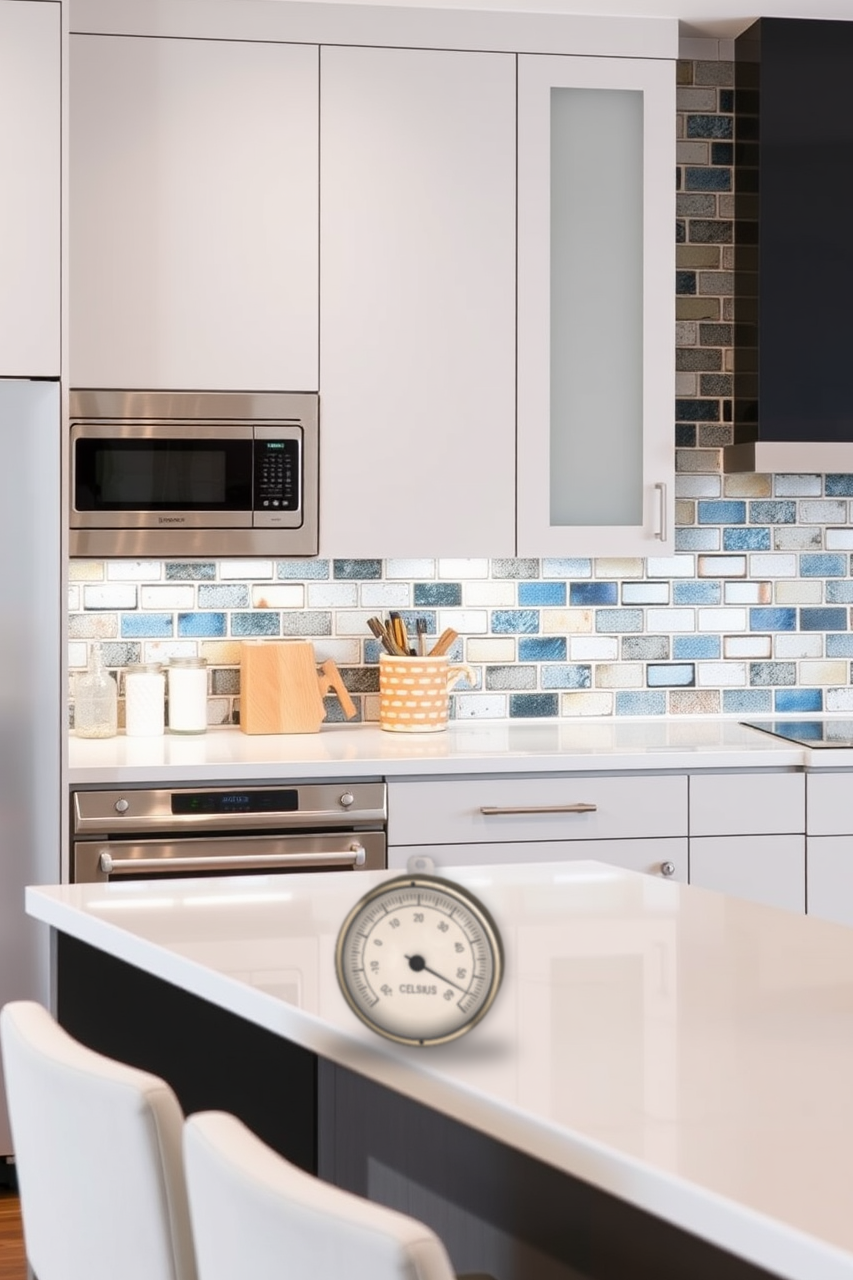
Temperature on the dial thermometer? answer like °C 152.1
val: °C 55
